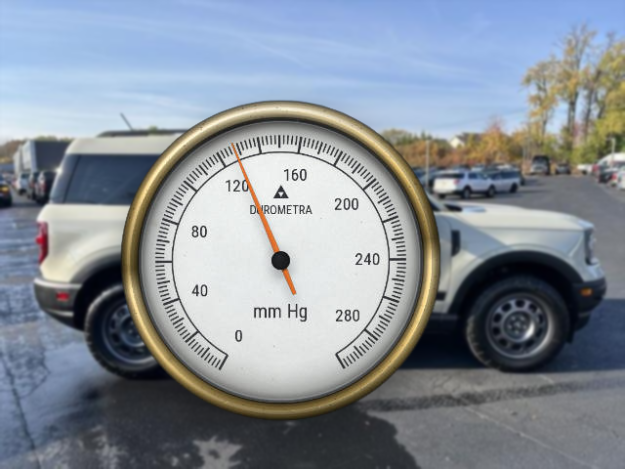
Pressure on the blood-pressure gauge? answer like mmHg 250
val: mmHg 128
